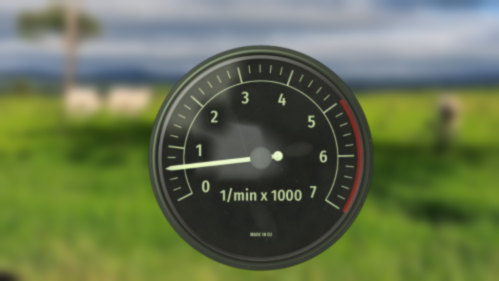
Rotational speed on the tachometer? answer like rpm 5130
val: rpm 600
